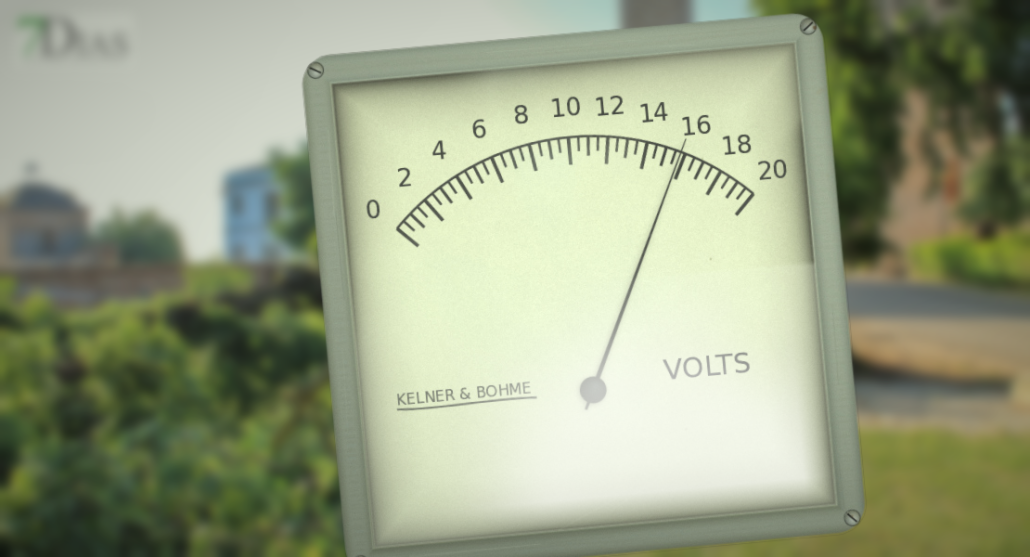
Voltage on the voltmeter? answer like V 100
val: V 15.75
